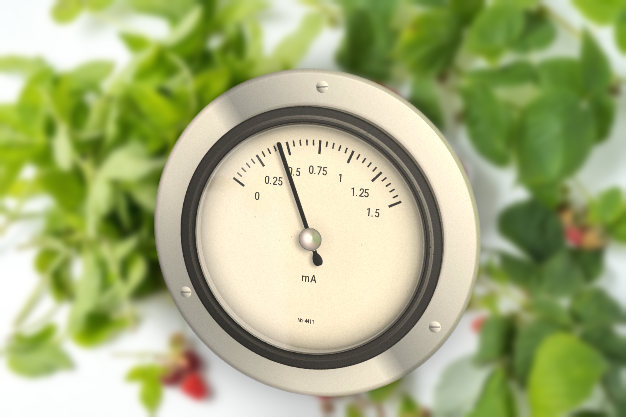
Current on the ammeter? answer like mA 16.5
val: mA 0.45
